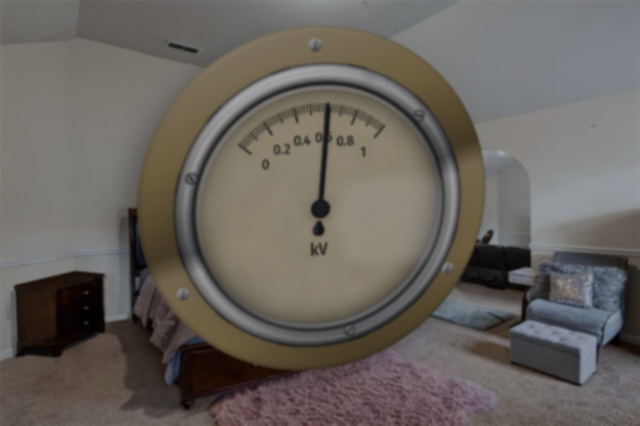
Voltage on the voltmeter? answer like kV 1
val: kV 0.6
